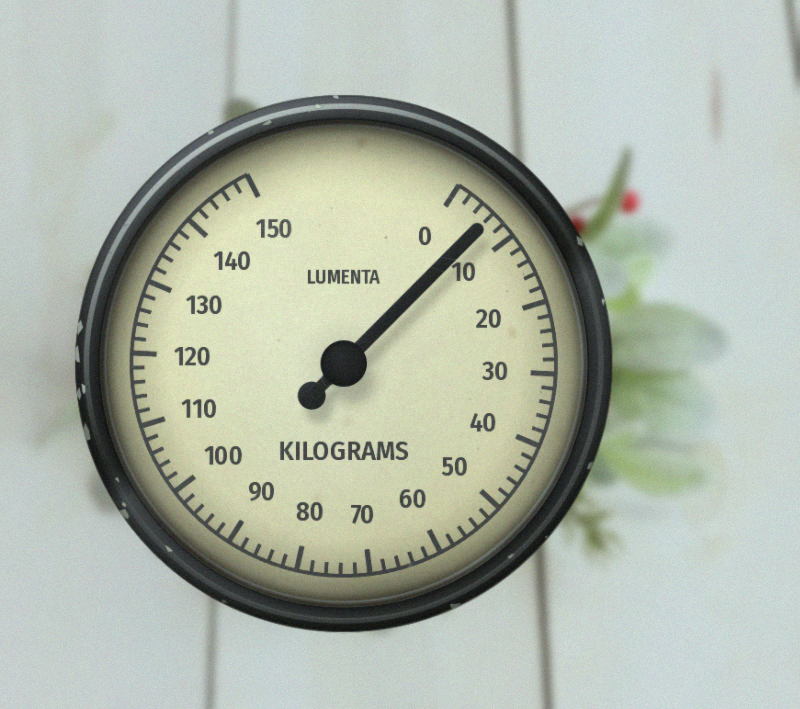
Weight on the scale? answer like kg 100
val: kg 6
